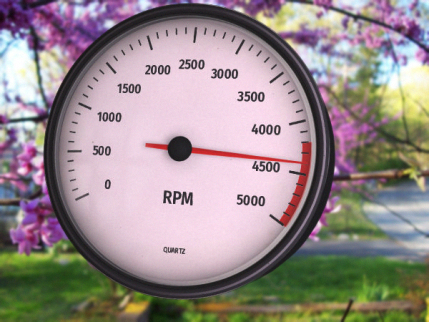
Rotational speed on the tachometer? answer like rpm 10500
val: rpm 4400
